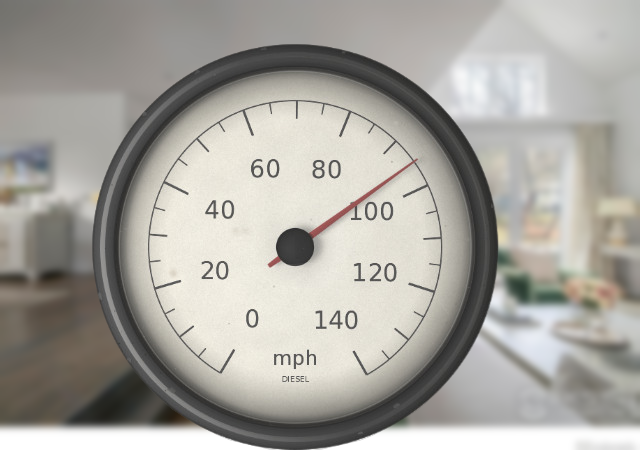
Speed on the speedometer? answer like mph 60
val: mph 95
